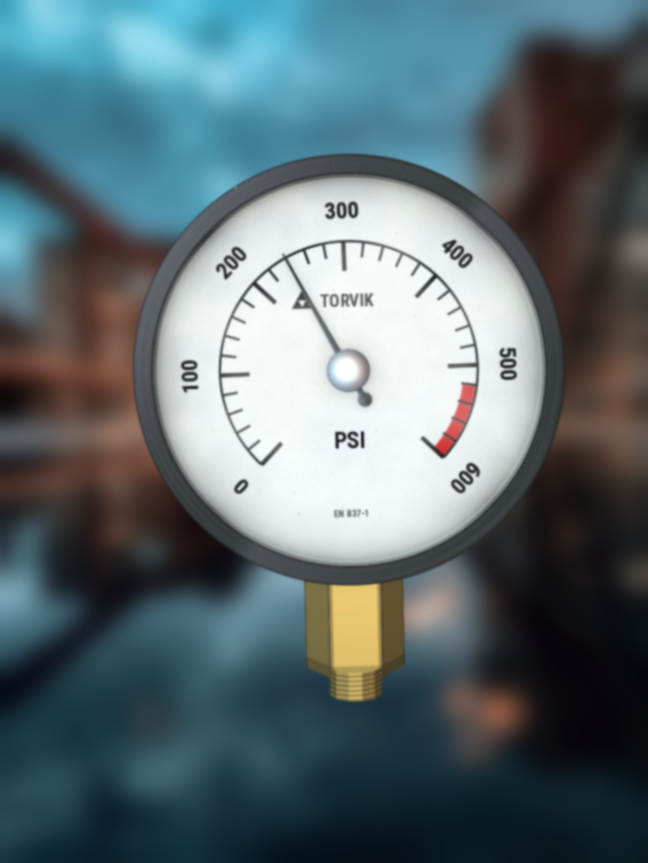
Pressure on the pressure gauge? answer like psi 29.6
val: psi 240
